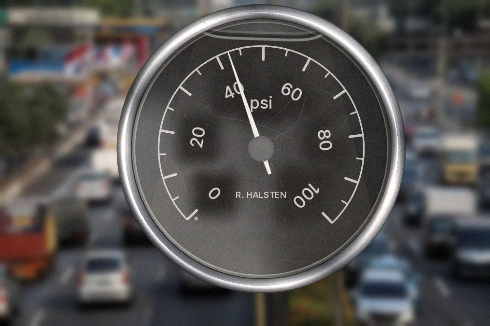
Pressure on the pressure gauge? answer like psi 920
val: psi 42.5
